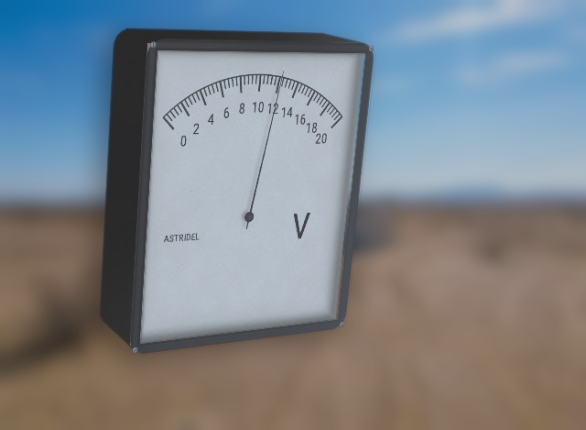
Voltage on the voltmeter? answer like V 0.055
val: V 12
